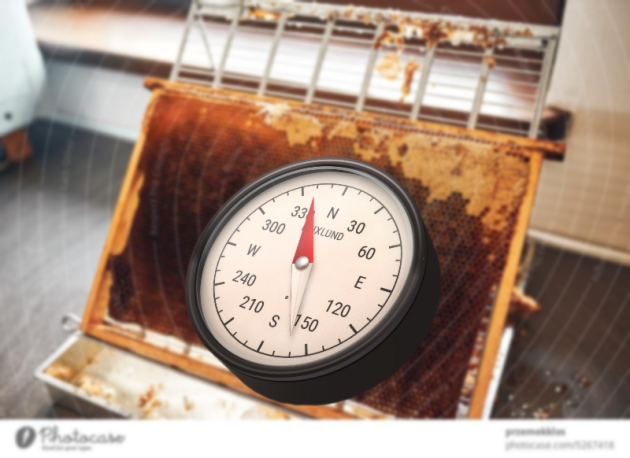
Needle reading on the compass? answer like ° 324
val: ° 340
